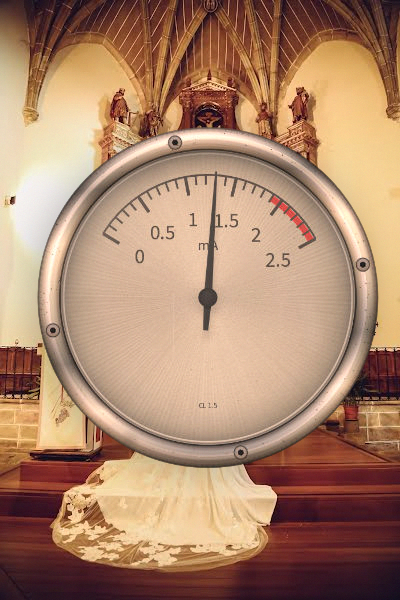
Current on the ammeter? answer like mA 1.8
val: mA 1.3
